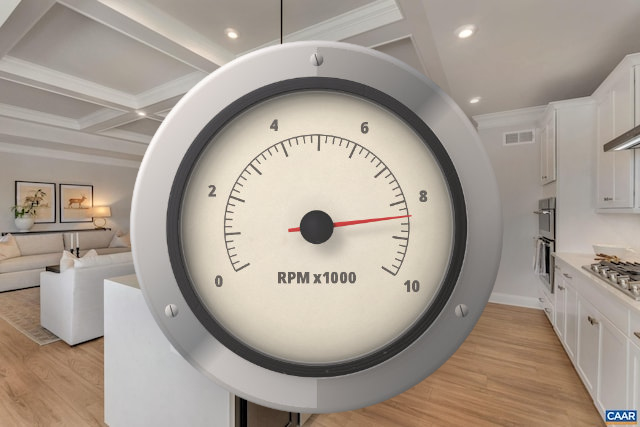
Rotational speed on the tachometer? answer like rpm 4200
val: rpm 8400
